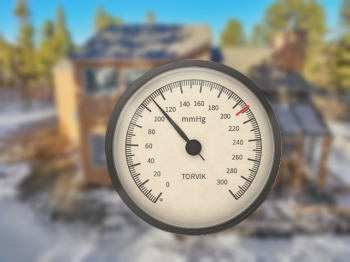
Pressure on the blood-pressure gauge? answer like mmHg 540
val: mmHg 110
